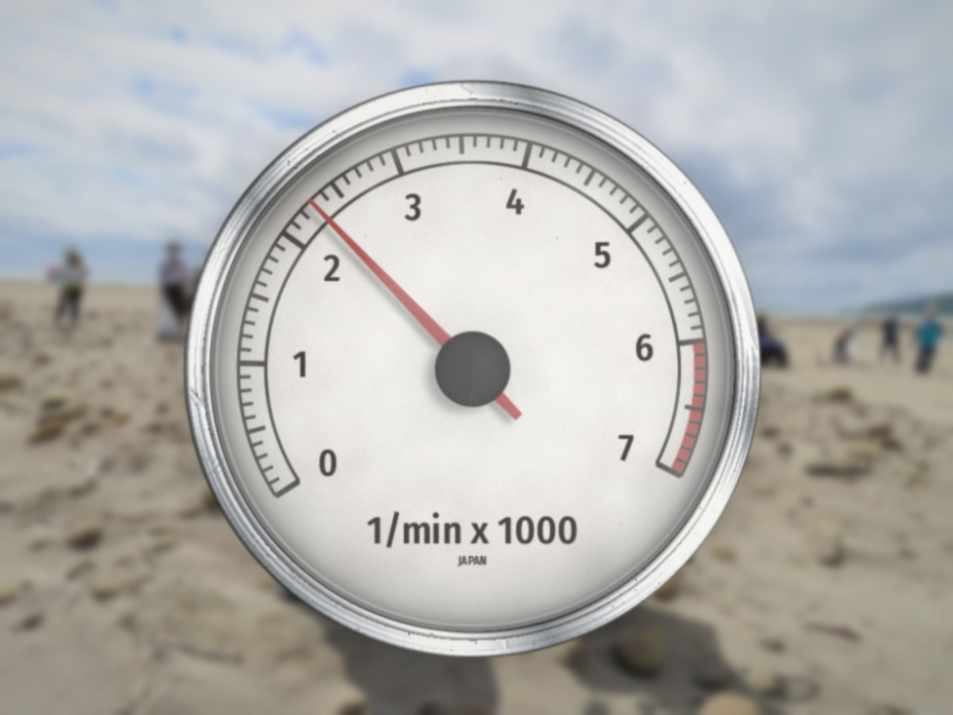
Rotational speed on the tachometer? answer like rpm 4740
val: rpm 2300
